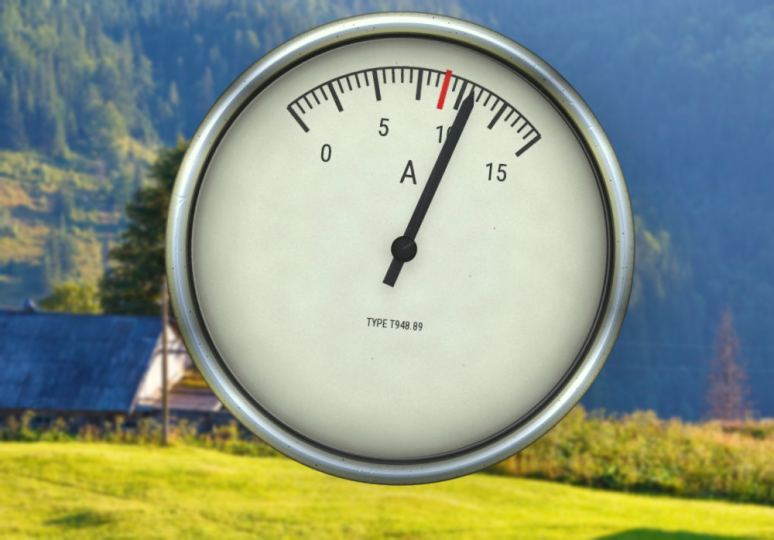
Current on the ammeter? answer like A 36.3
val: A 10.5
